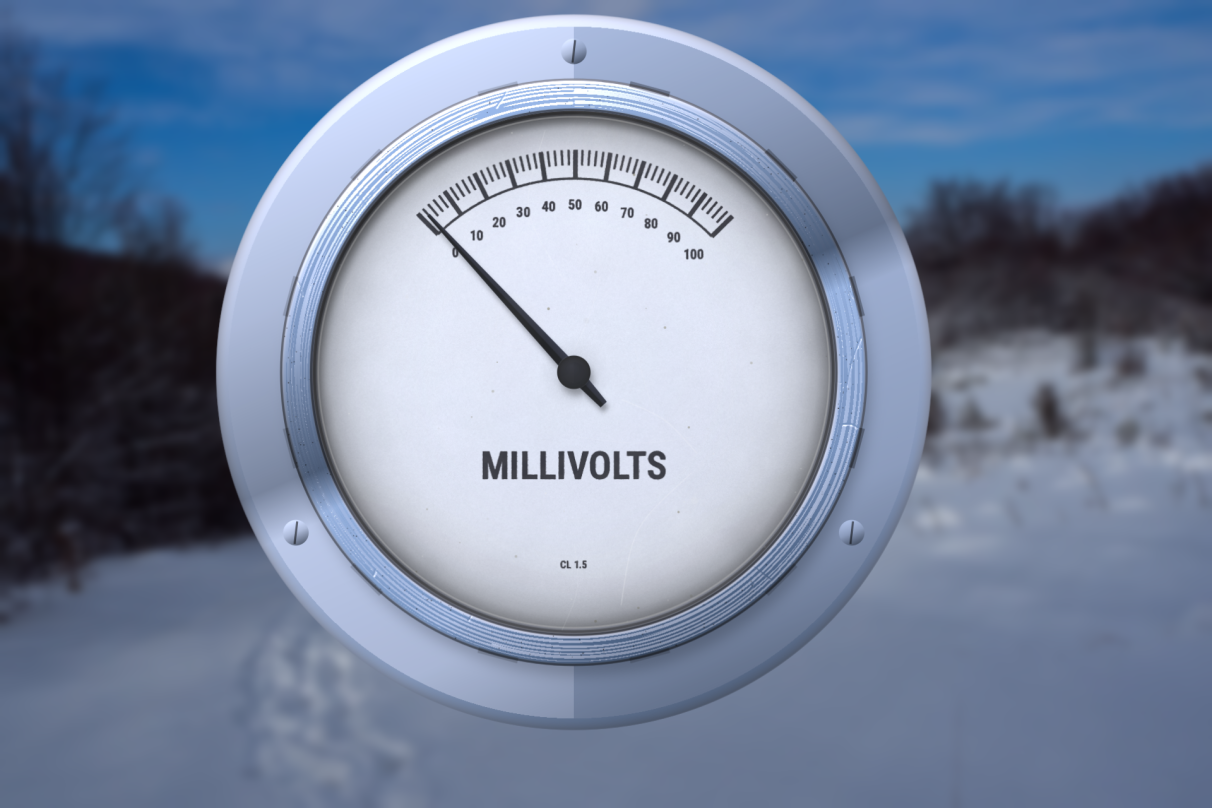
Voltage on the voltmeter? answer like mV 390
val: mV 2
